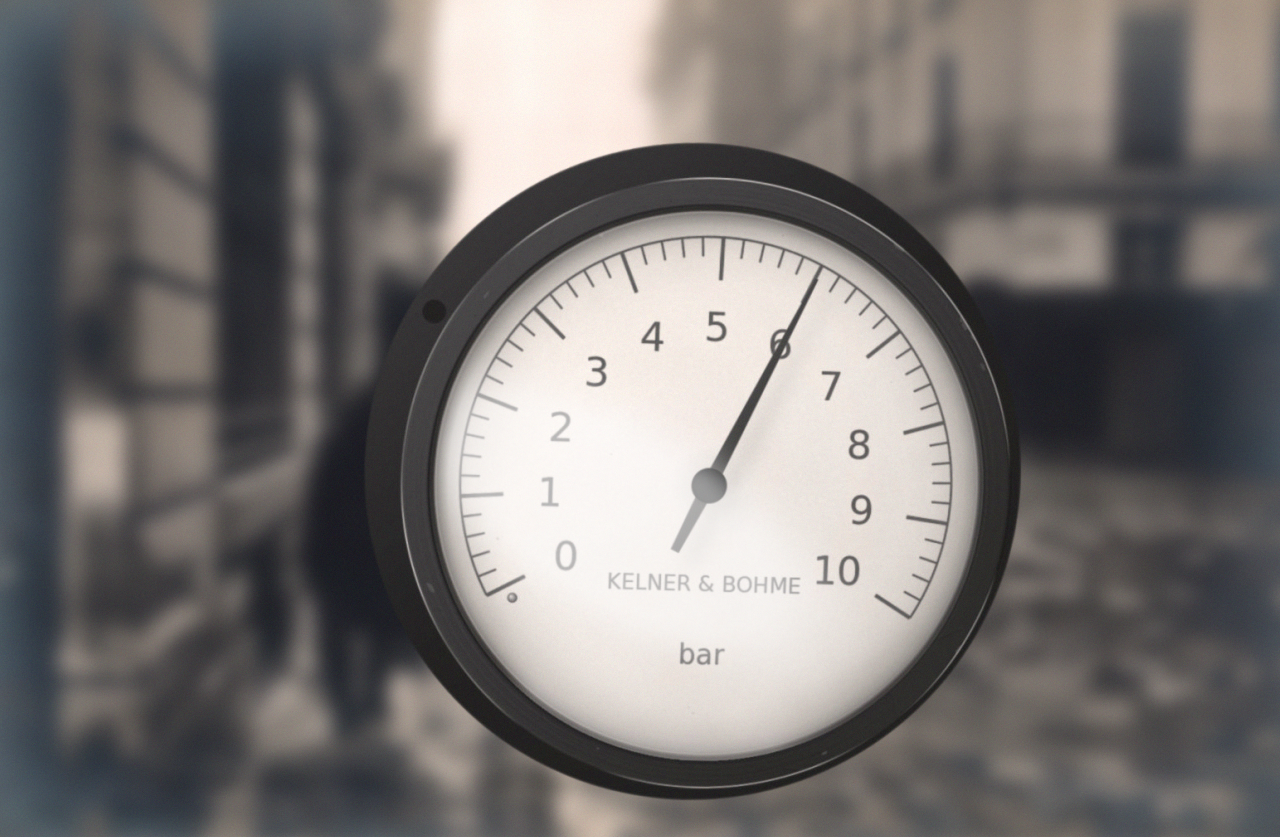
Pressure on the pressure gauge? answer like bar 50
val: bar 6
